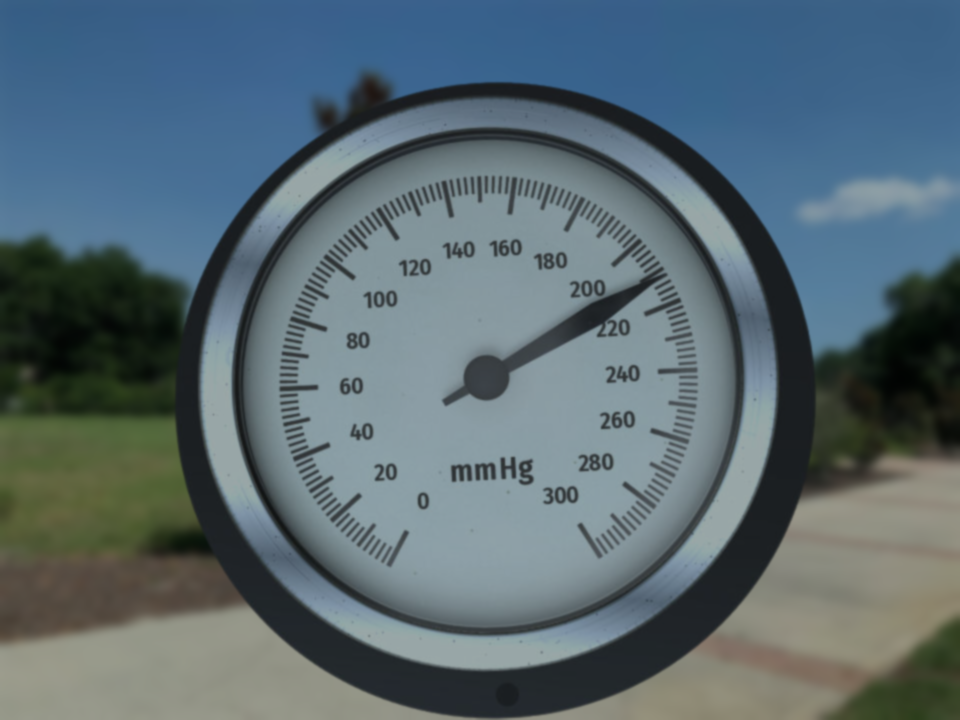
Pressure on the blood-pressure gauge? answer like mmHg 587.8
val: mmHg 212
